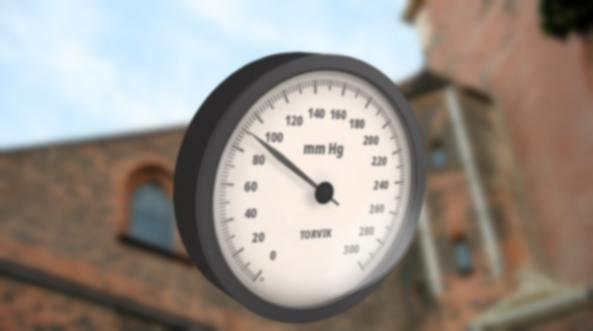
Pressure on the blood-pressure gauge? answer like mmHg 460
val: mmHg 90
